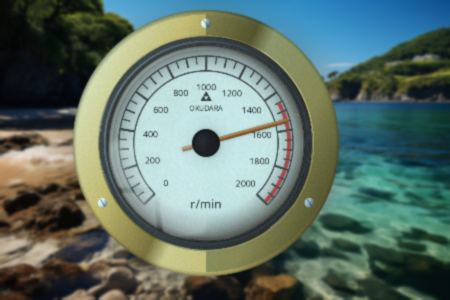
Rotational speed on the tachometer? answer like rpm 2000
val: rpm 1550
